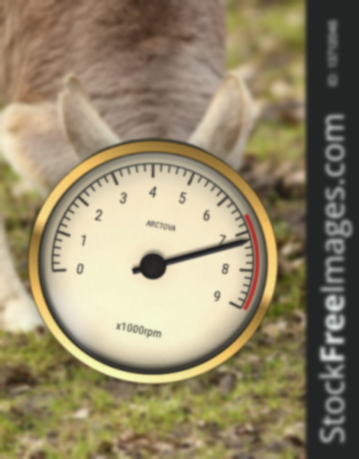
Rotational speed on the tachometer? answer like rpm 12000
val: rpm 7200
